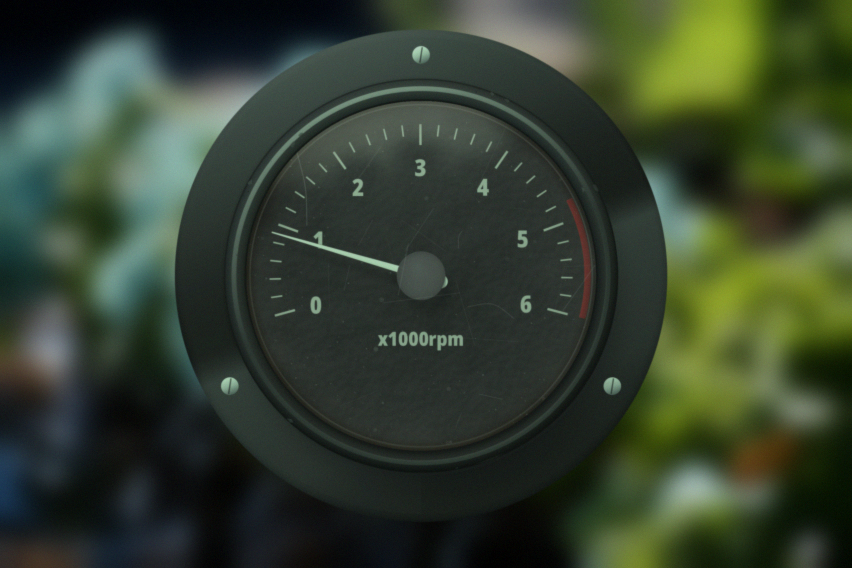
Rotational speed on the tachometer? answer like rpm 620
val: rpm 900
